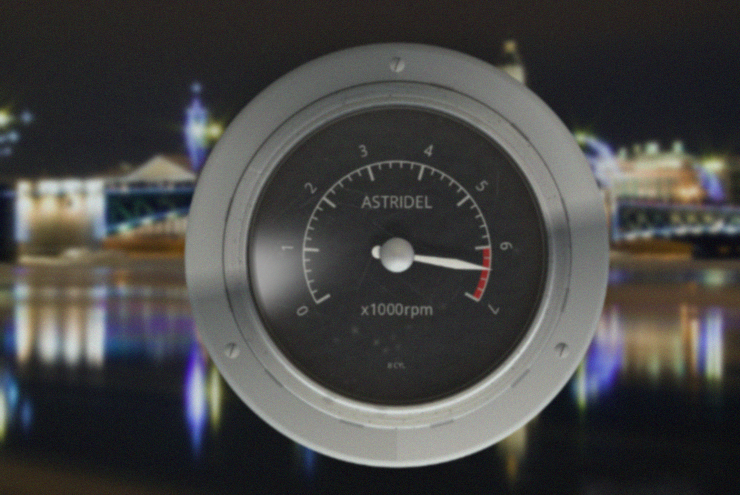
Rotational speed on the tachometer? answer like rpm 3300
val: rpm 6400
